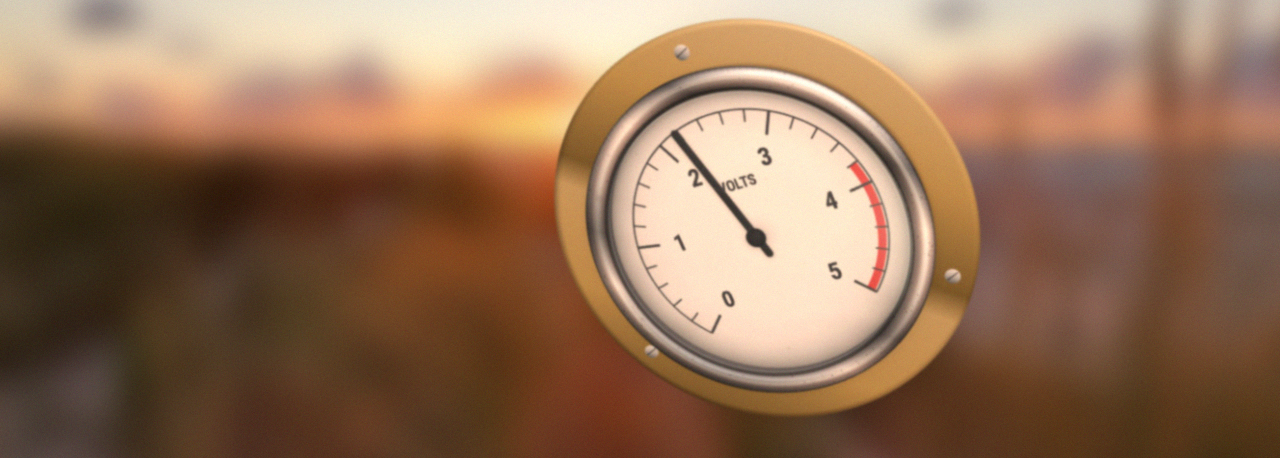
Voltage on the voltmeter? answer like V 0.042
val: V 2.2
